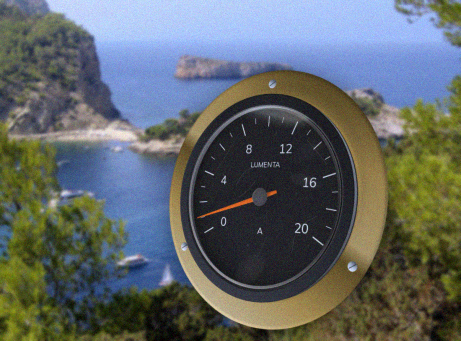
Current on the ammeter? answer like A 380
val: A 1
